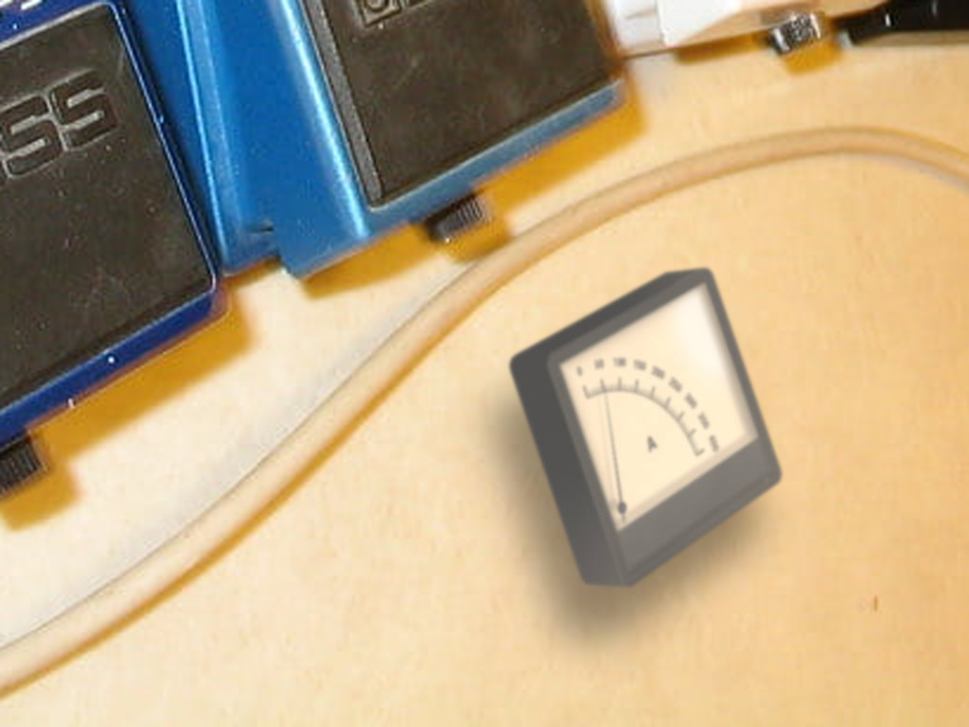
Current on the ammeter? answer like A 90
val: A 50
